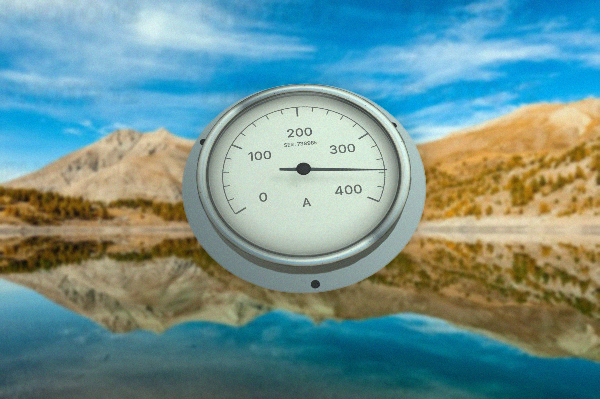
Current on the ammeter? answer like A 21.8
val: A 360
